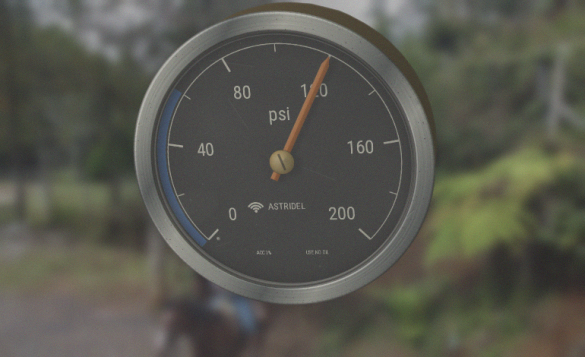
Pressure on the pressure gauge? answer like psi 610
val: psi 120
